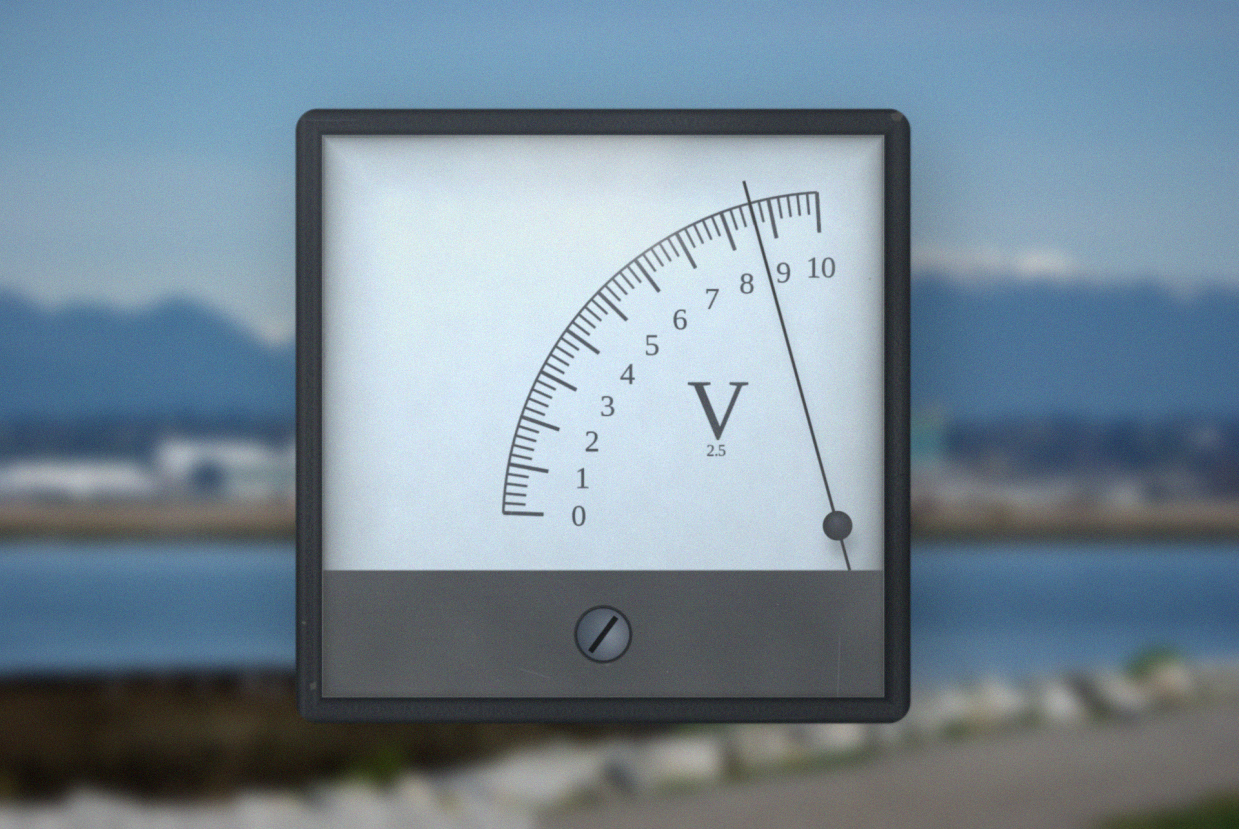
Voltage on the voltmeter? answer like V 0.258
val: V 8.6
